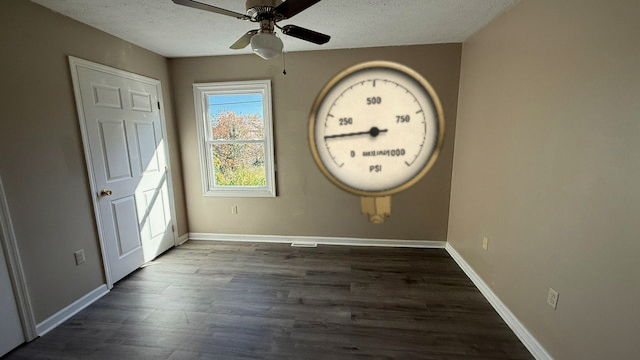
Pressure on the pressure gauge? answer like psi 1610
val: psi 150
